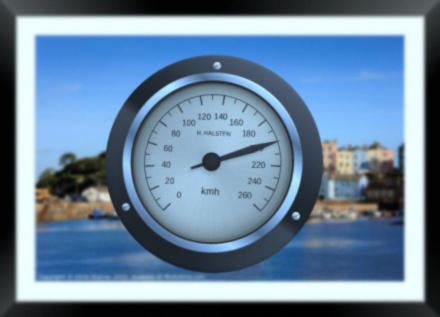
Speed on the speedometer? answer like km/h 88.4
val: km/h 200
